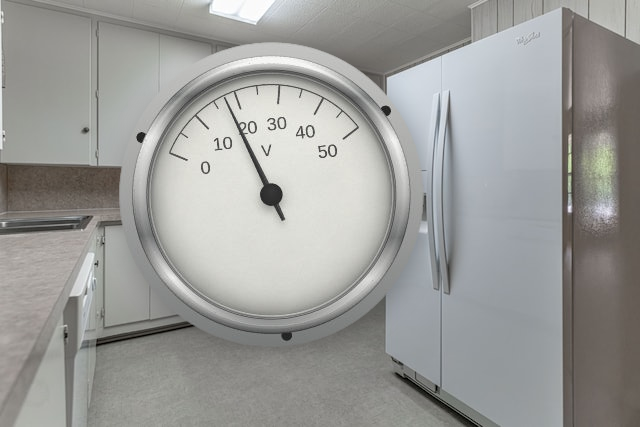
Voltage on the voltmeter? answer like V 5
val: V 17.5
